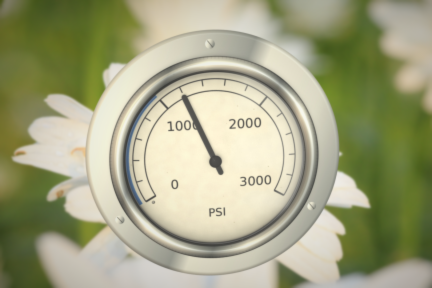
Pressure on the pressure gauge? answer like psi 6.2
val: psi 1200
